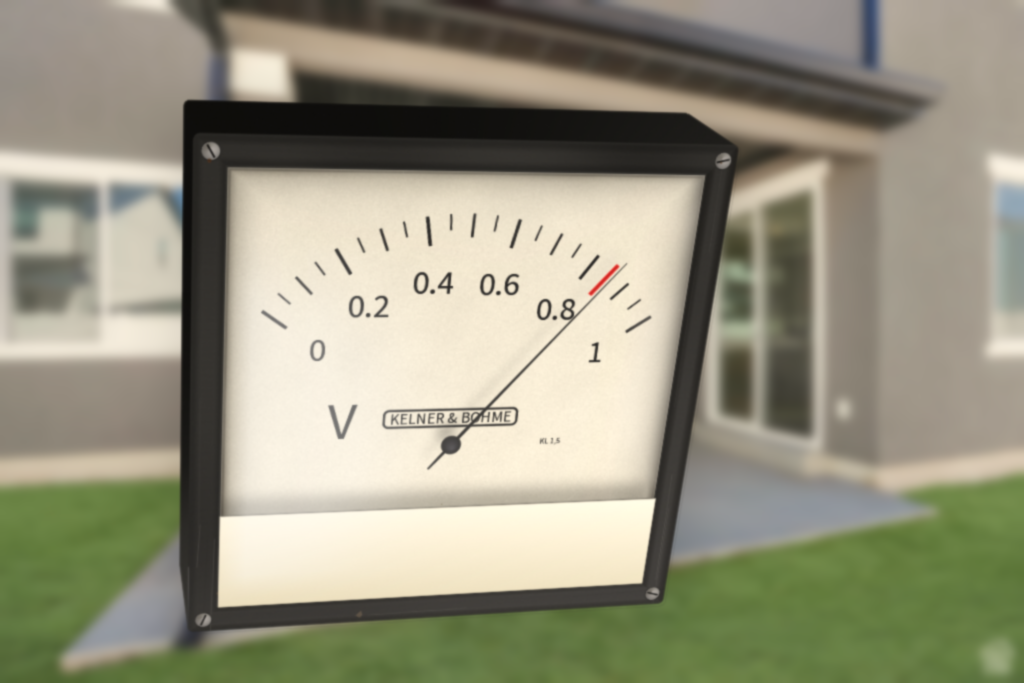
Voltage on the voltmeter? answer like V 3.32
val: V 0.85
